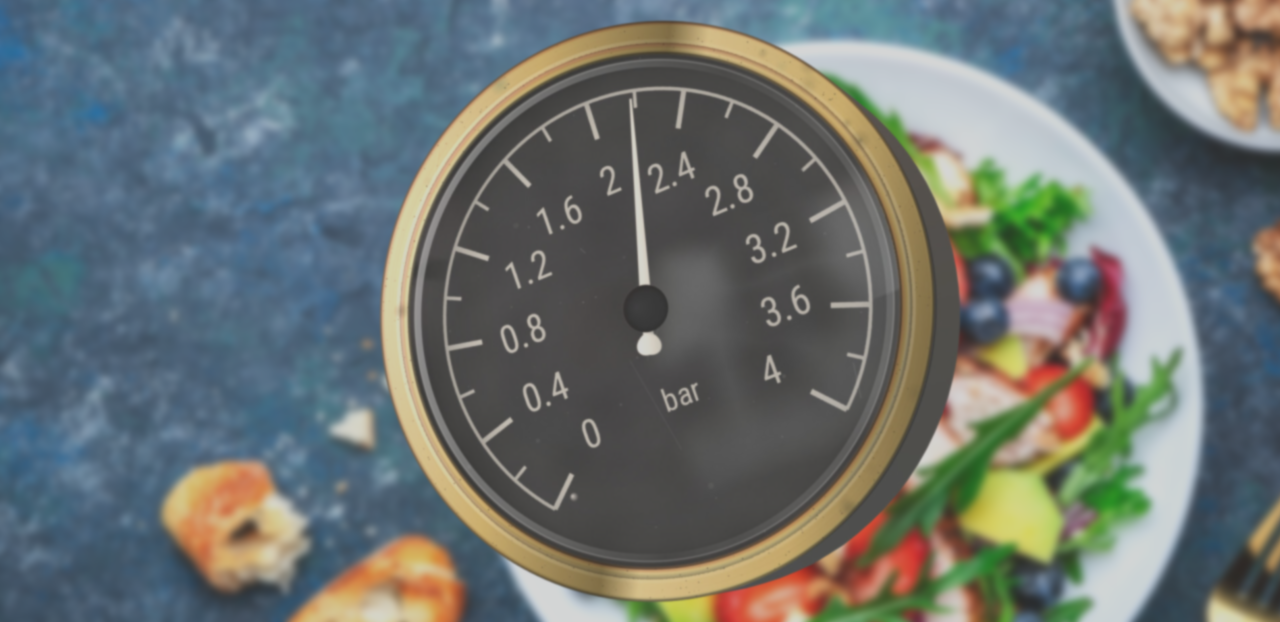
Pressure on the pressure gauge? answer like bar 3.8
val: bar 2.2
